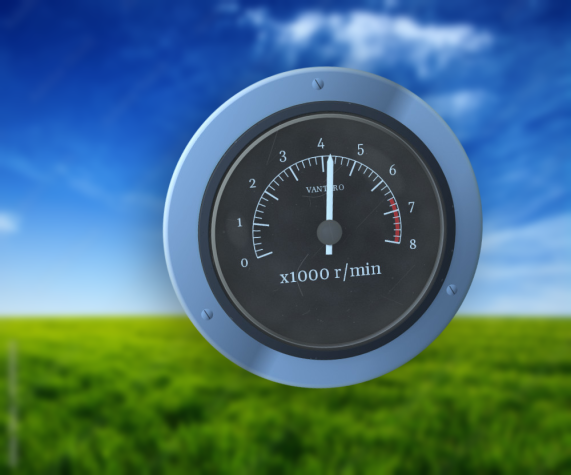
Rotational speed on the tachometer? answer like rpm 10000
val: rpm 4200
